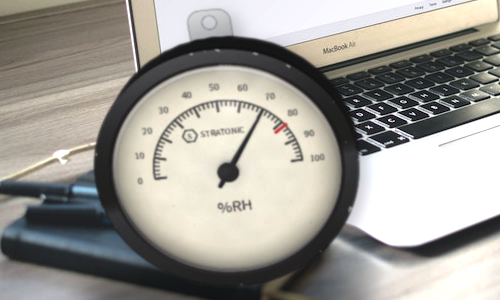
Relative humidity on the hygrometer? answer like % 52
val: % 70
